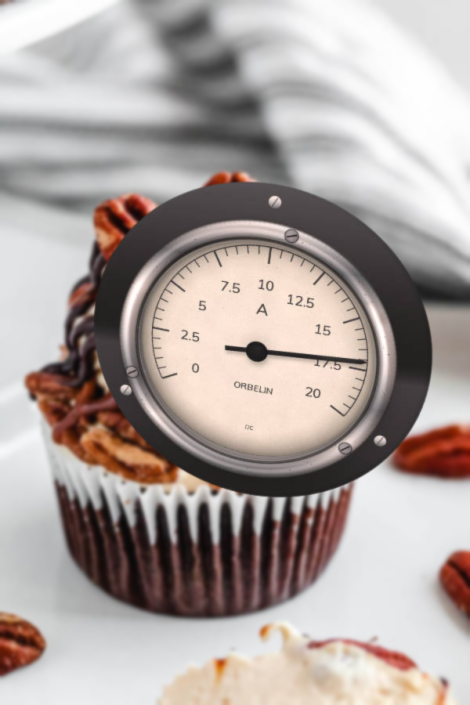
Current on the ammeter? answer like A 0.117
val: A 17
